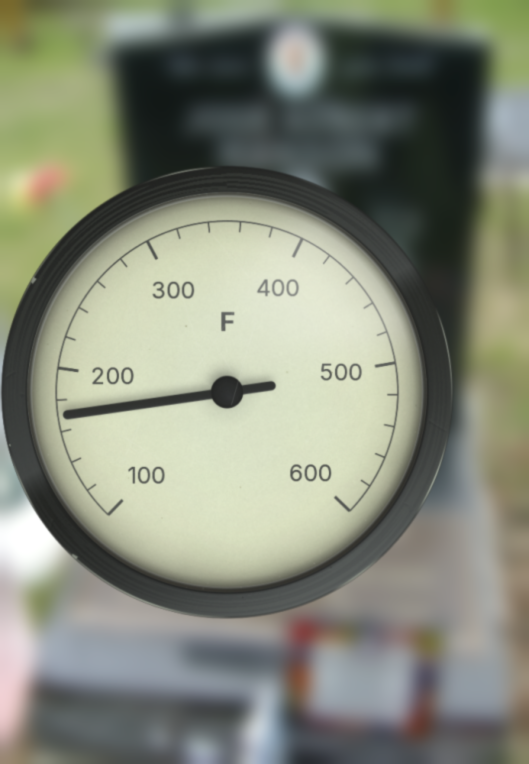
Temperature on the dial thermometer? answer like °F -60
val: °F 170
